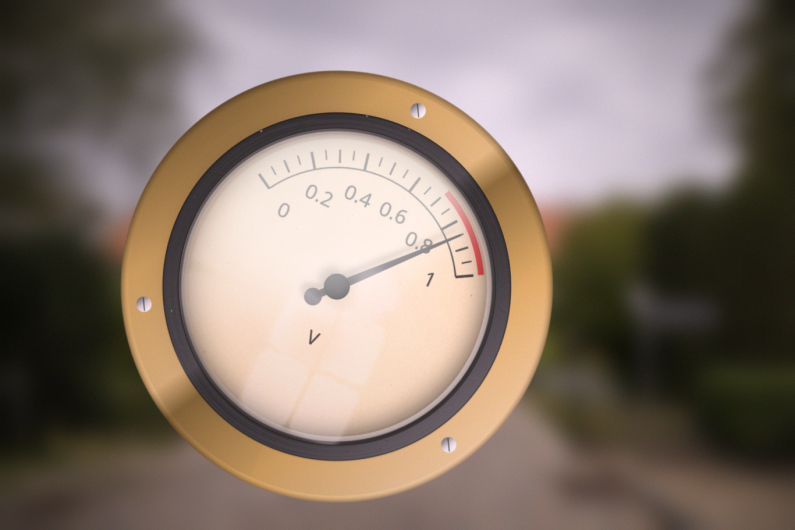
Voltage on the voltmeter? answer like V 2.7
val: V 0.85
